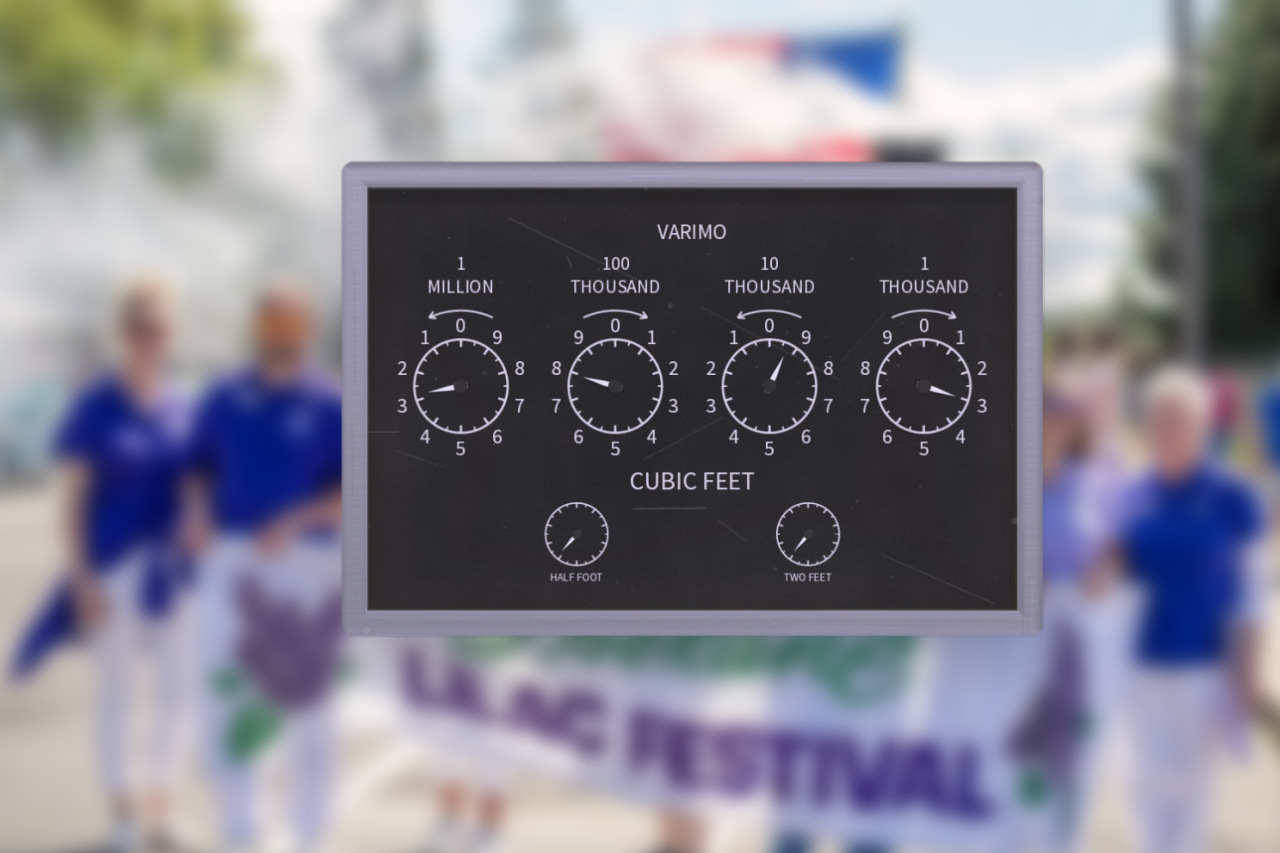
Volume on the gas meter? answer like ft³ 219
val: ft³ 279300
